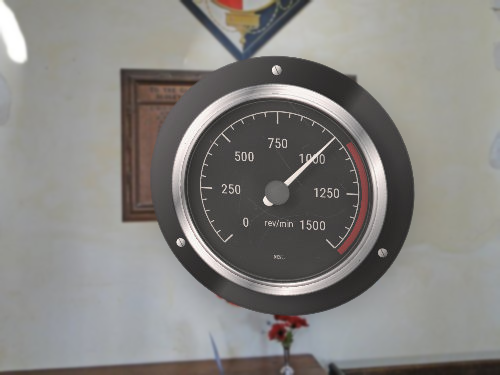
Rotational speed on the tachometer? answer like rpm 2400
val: rpm 1000
